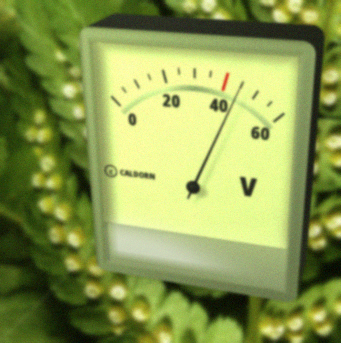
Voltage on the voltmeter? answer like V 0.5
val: V 45
